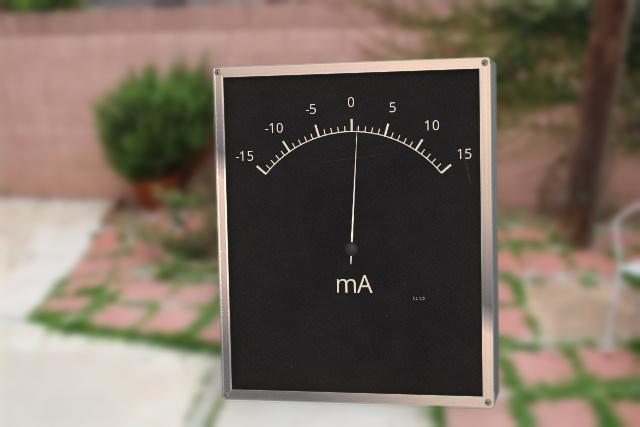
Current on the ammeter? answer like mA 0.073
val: mA 1
